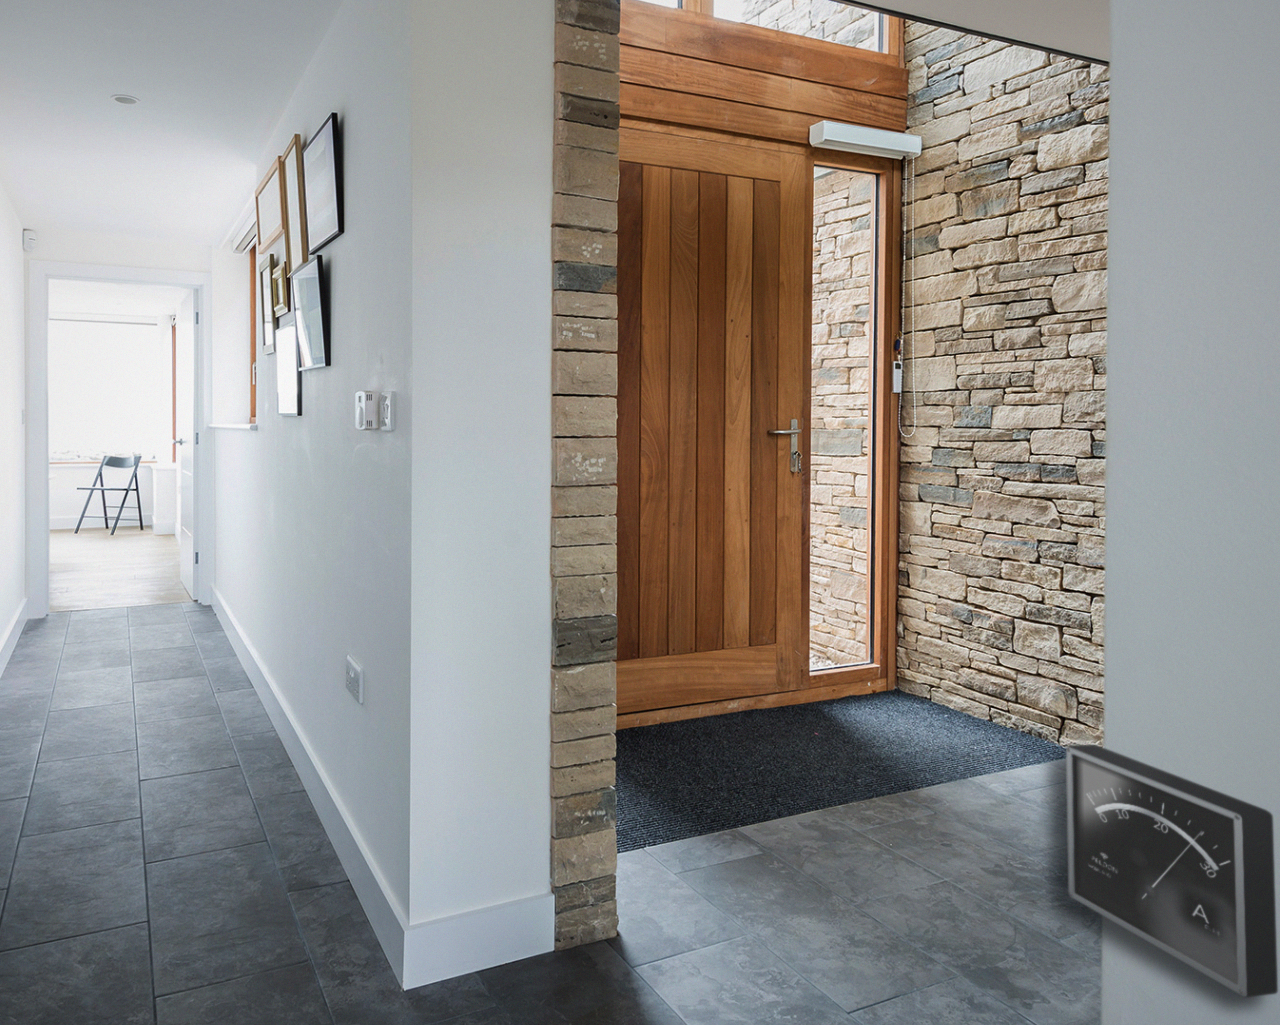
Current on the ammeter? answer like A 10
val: A 26
